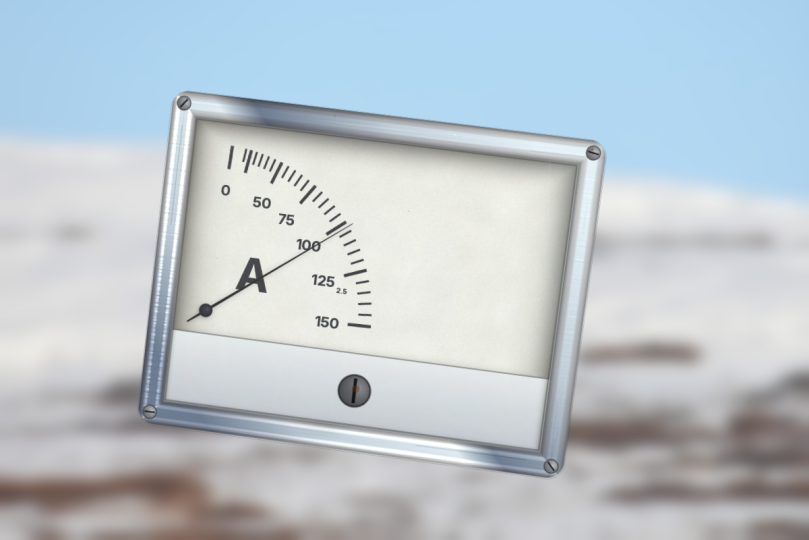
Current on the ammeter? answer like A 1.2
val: A 102.5
